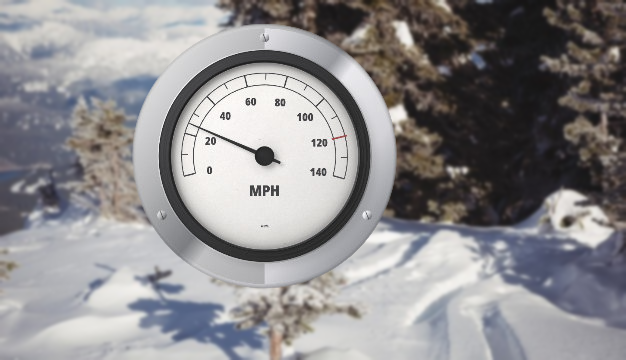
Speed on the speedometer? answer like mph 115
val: mph 25
